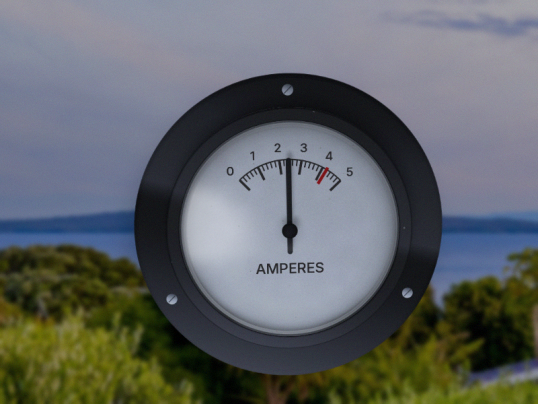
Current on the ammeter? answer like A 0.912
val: A 2.4
